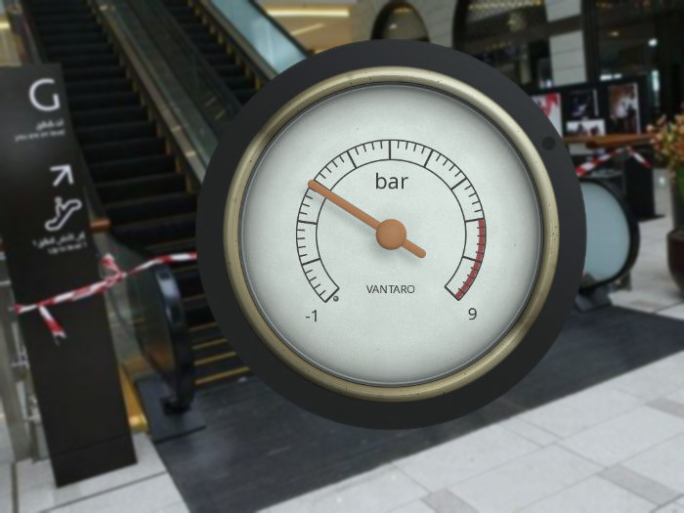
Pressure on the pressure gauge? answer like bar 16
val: bar 1.9
